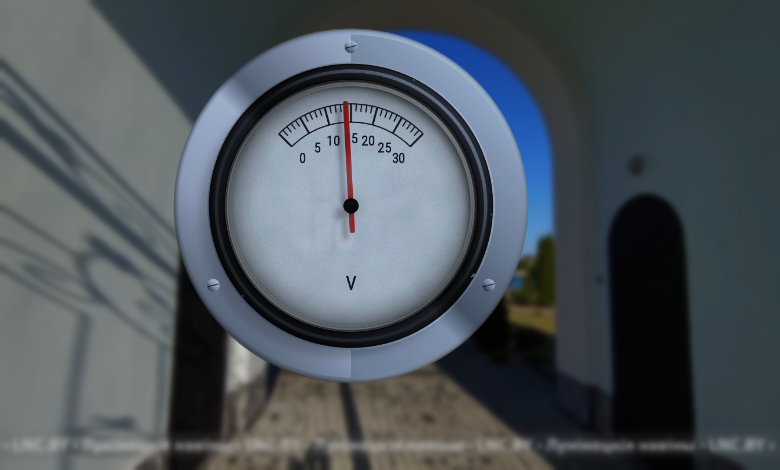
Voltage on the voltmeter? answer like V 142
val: V 14
